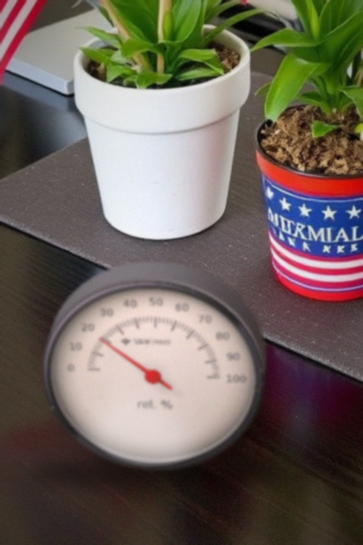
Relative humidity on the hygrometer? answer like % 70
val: % 20
